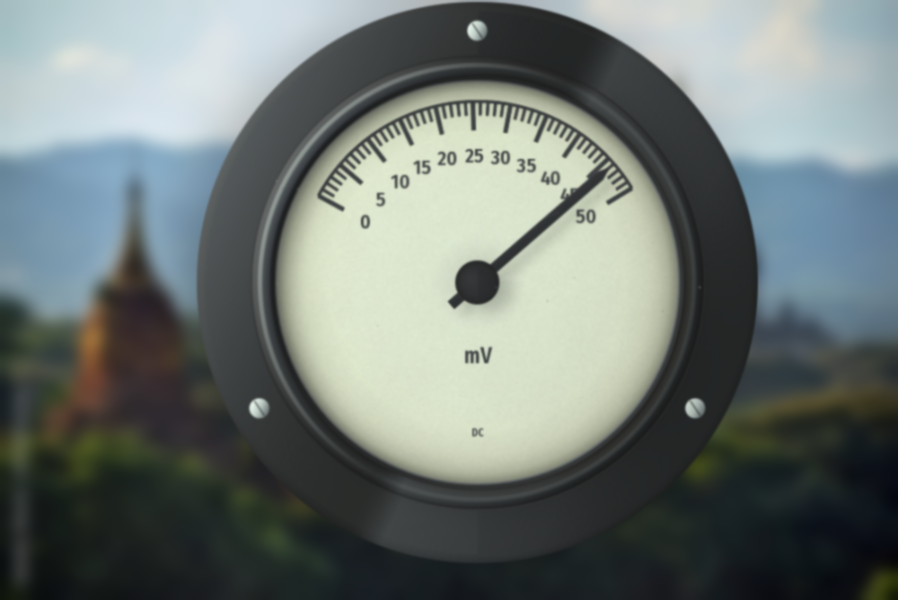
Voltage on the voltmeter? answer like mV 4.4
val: mV 46
